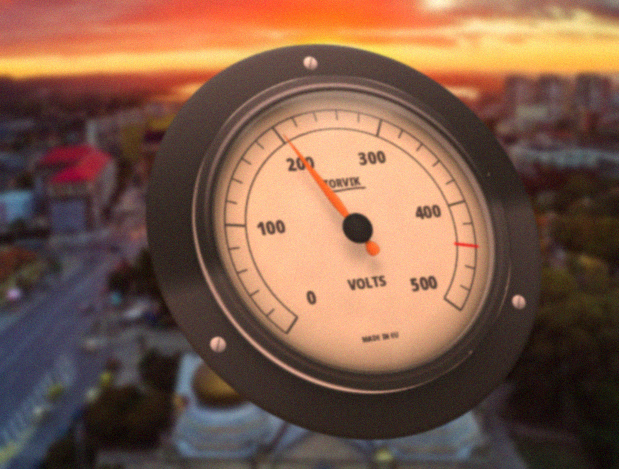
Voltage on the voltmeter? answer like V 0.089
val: V 200
